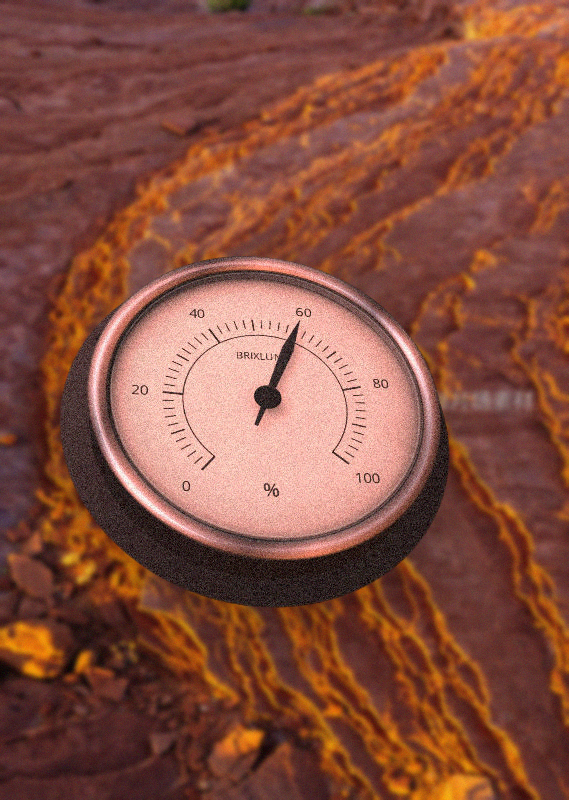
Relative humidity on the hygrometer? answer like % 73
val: % 60
